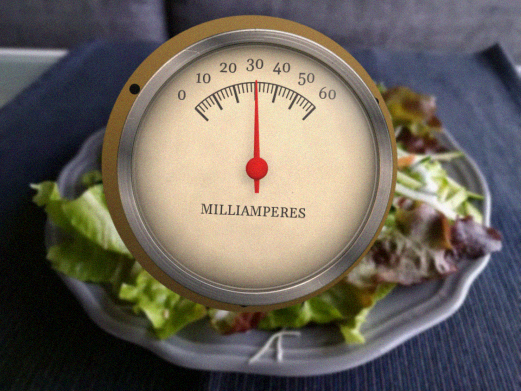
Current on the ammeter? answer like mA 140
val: mA 30
